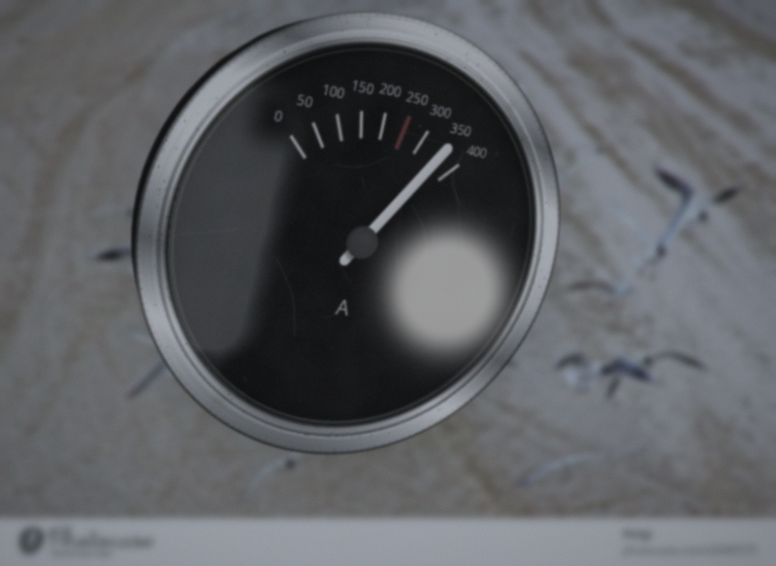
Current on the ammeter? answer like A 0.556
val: A 350
